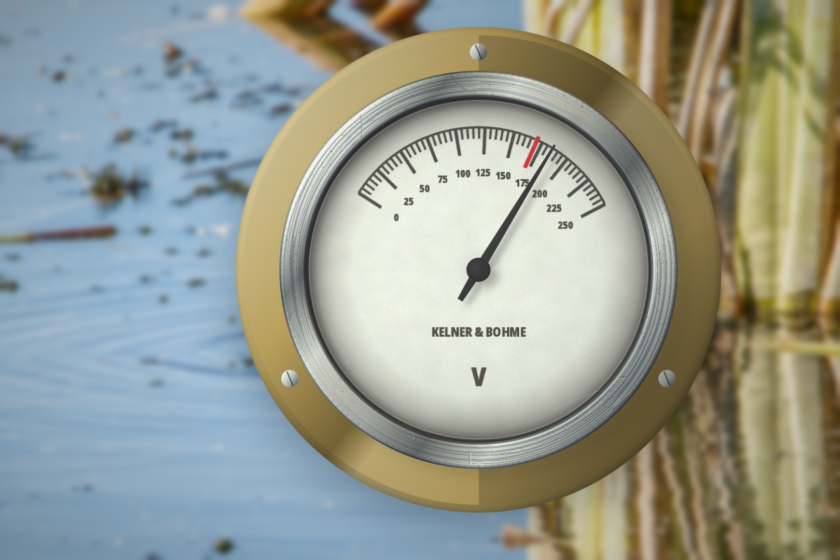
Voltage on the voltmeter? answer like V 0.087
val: V 185
